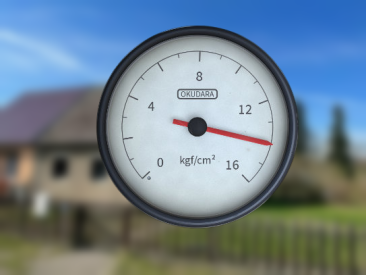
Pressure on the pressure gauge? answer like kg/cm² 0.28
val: kg/cm² 14
